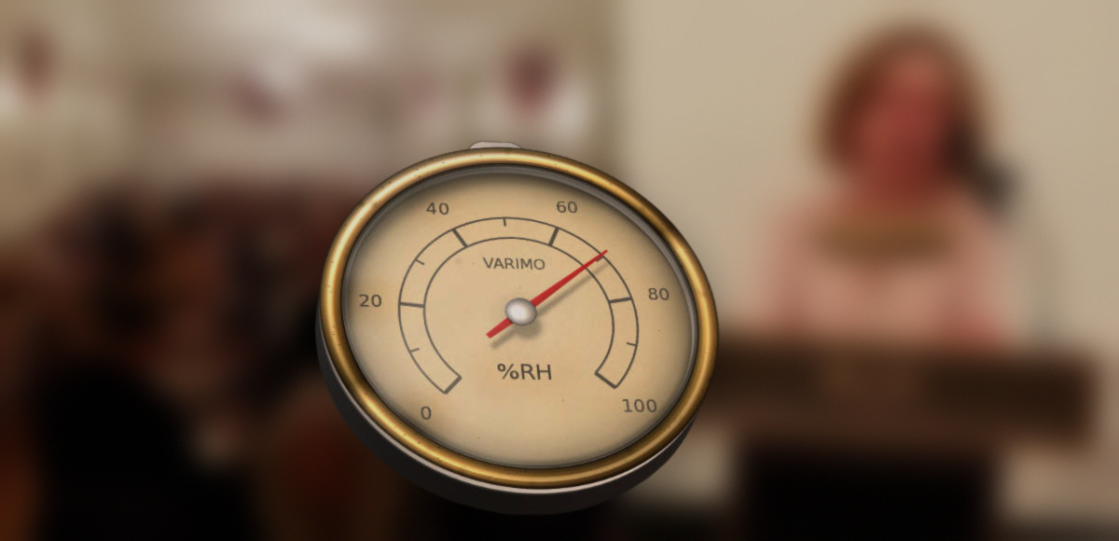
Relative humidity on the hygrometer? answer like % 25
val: % 70
